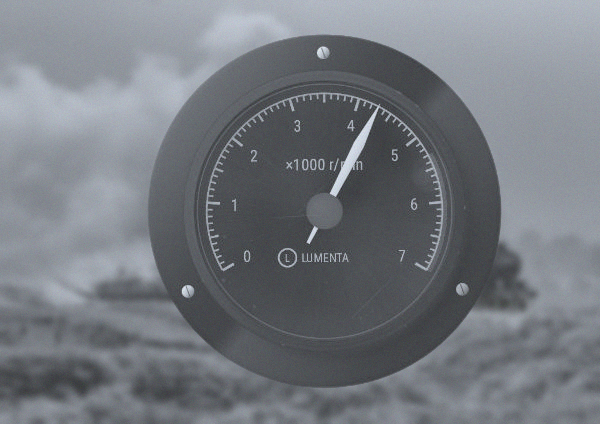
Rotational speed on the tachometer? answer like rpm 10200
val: rpm 4300
